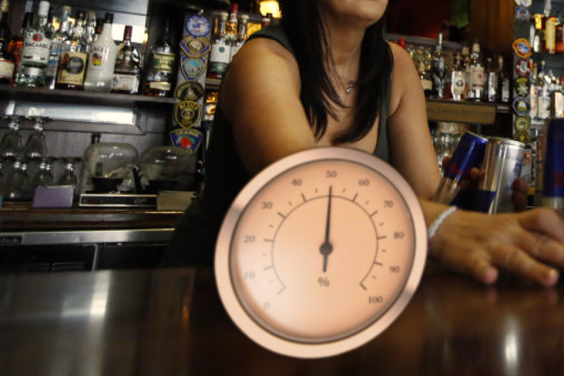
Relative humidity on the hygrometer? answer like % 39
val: % 50
